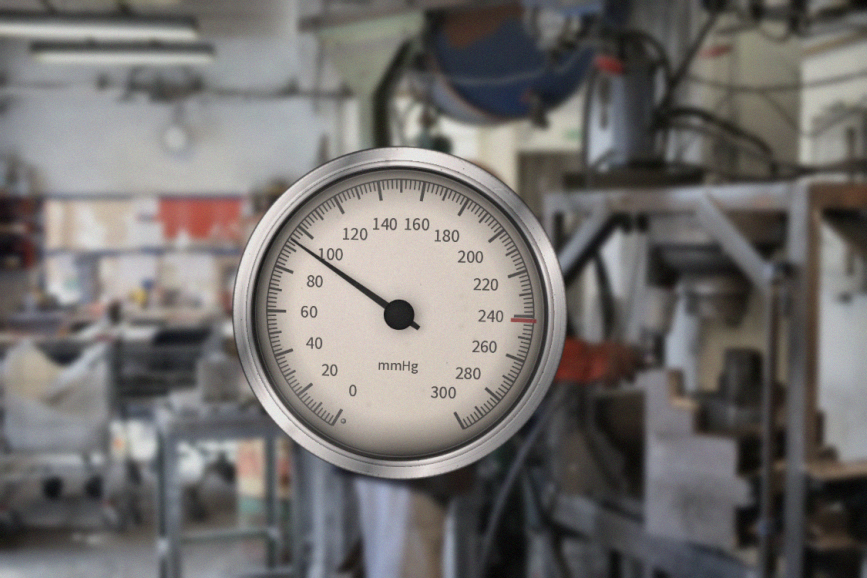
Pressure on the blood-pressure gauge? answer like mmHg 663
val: mmHg 94
